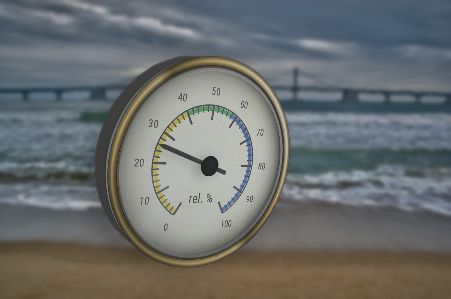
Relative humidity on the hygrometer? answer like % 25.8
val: % 26
